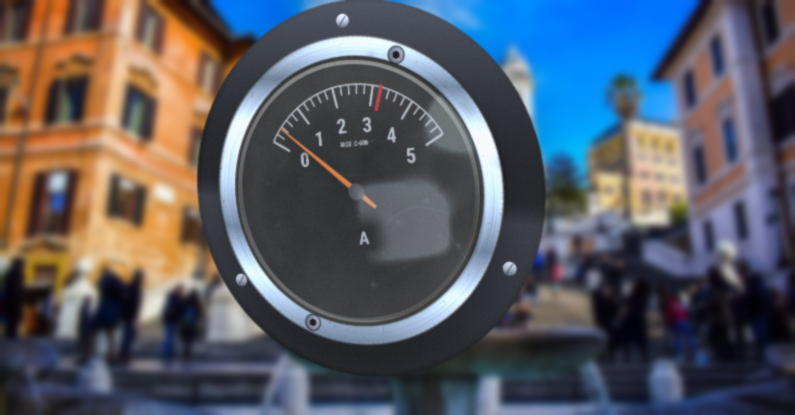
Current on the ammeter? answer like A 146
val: A 0.4
